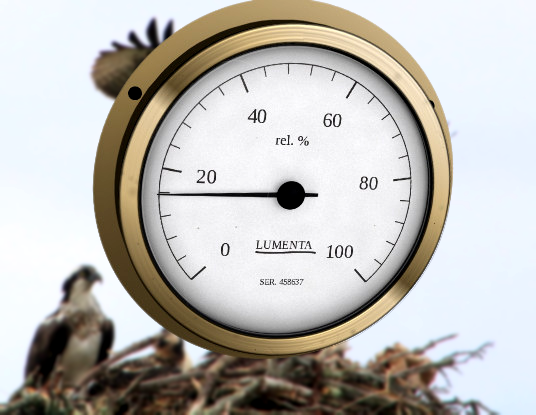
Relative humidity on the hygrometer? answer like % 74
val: % 16
